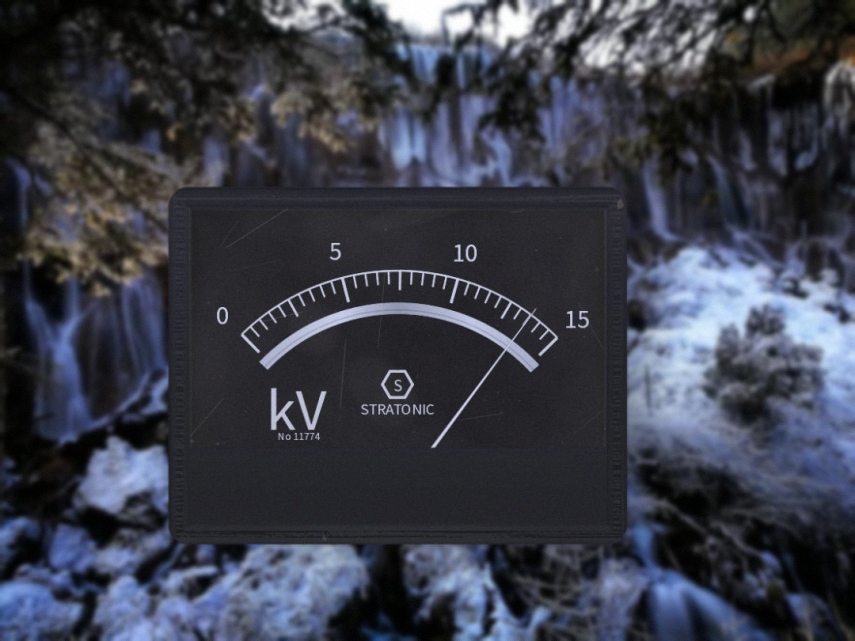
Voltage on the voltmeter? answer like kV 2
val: kV 13.5
